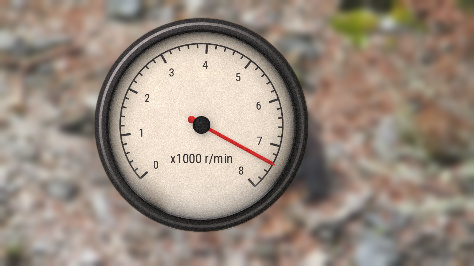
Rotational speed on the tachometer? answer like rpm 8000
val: rpm 7400
